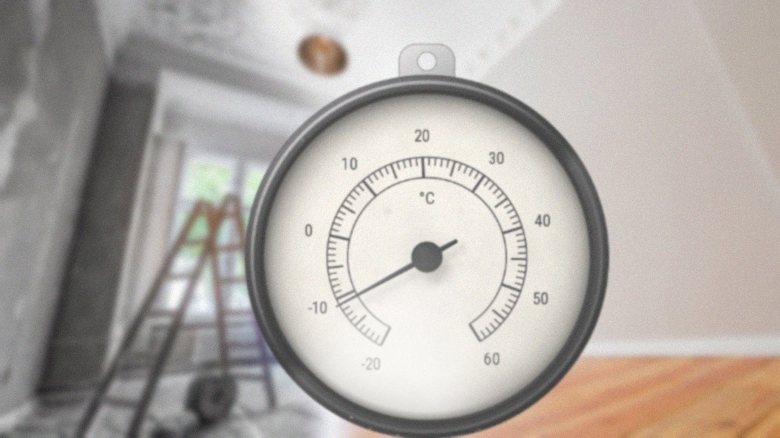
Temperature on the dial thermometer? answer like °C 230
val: °C -11
